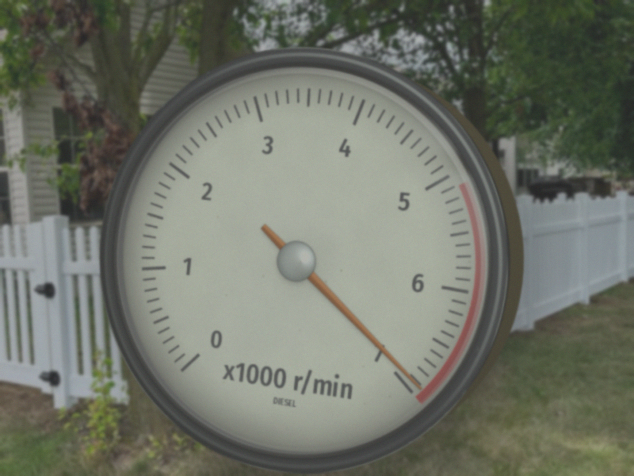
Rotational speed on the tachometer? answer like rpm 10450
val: rpm 6900
